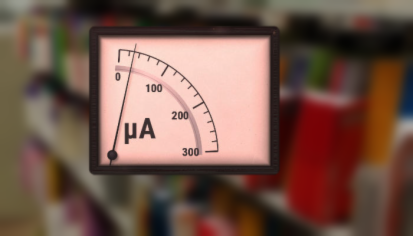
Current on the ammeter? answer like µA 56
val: µA 30
